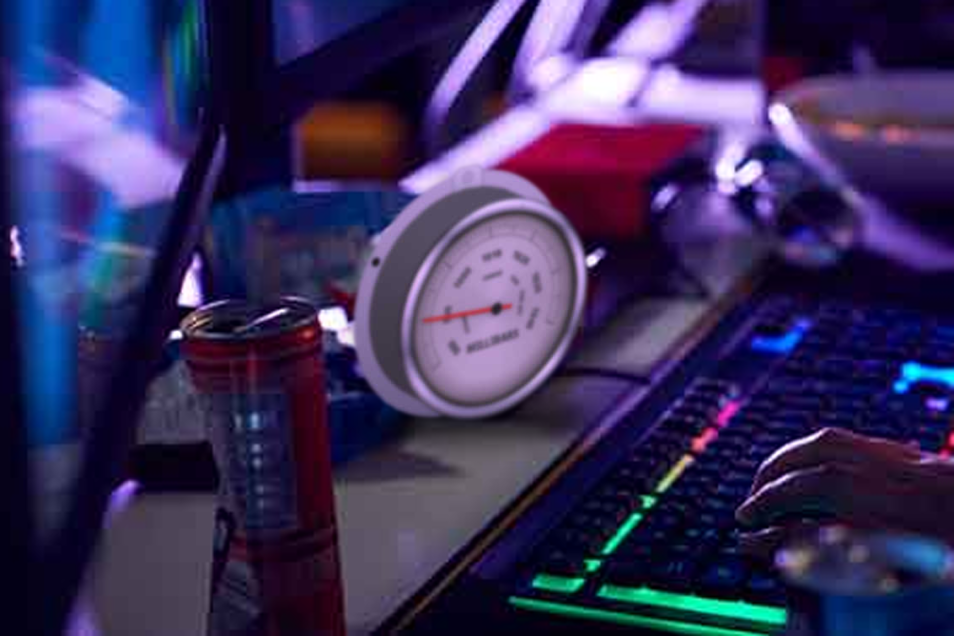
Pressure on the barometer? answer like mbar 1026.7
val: mbar 990
